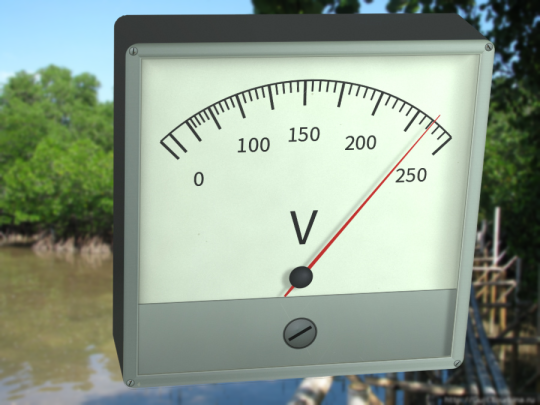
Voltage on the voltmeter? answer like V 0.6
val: V 235
